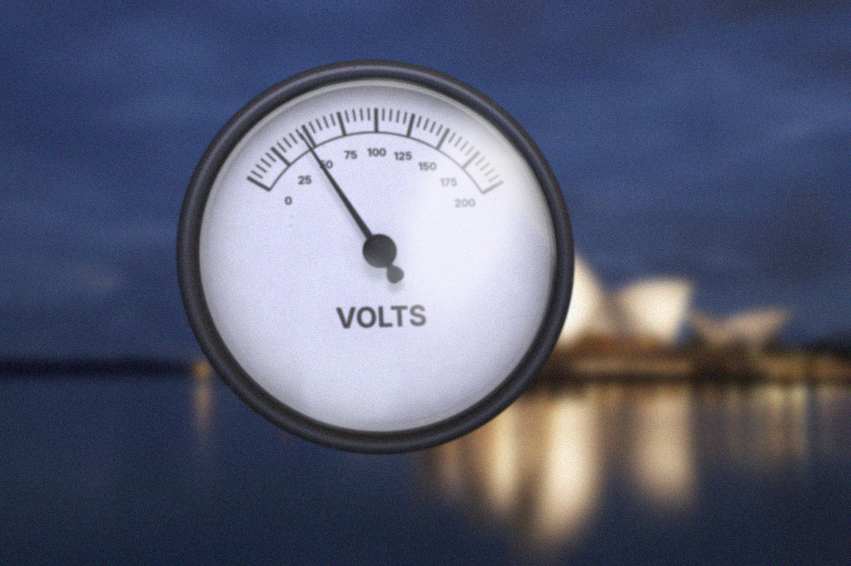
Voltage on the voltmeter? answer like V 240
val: V 45
